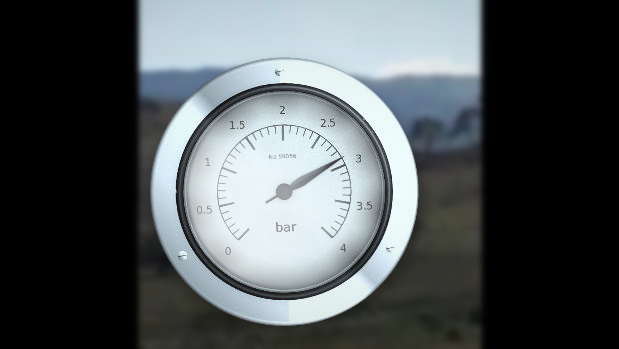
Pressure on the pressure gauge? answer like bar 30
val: bar 2.9
